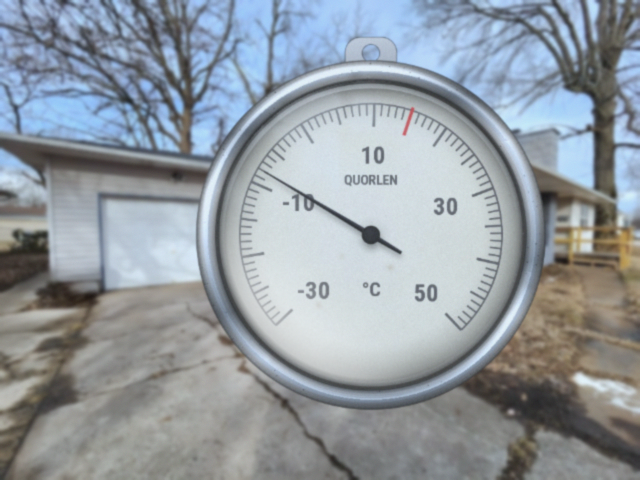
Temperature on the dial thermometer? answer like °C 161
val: °C -8
